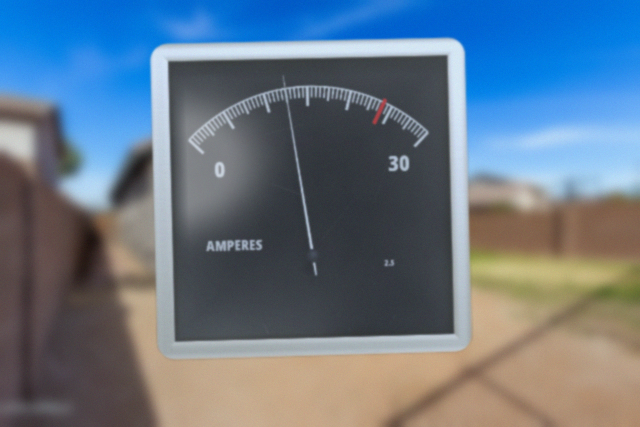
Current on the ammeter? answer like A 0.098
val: A 12.5
